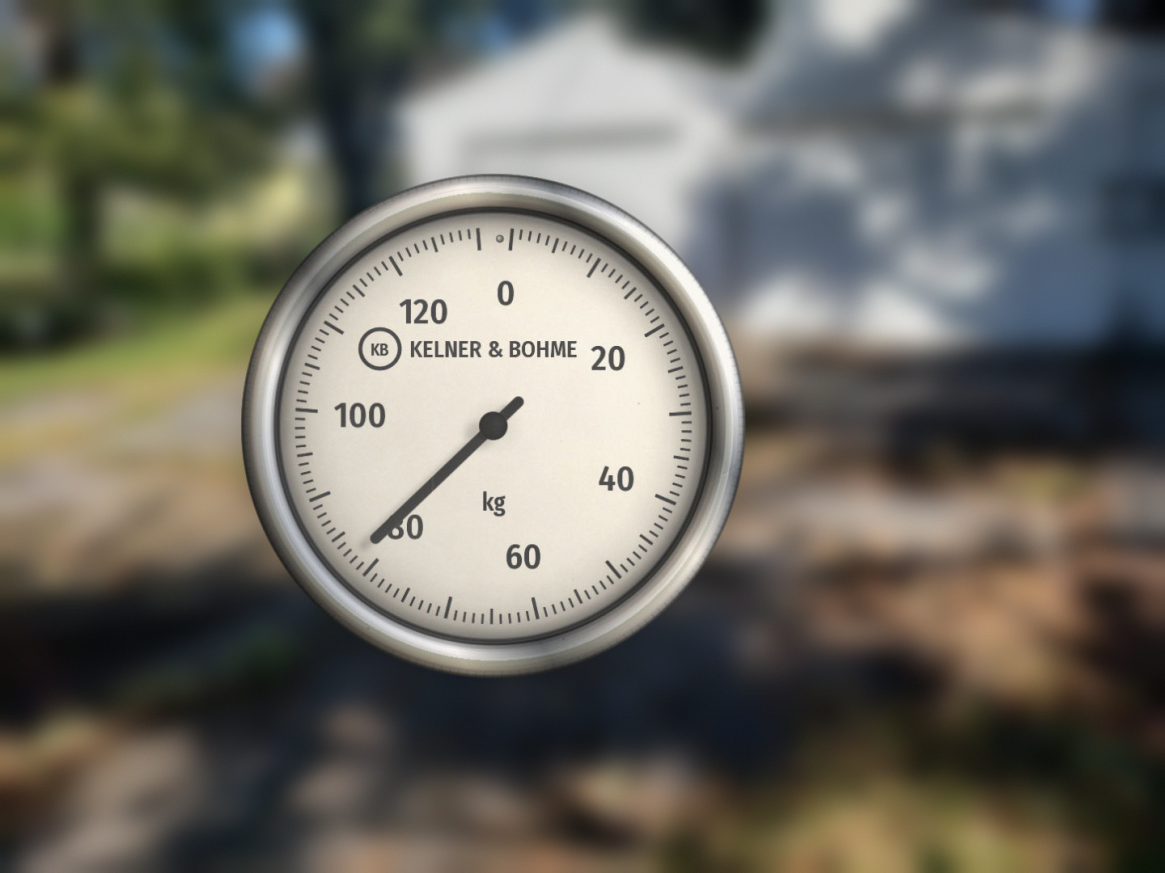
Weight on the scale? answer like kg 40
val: kg 82
